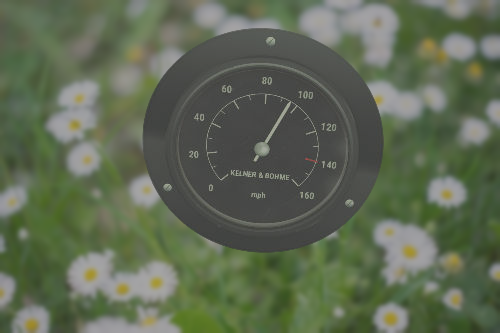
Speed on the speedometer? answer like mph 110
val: mph 95
